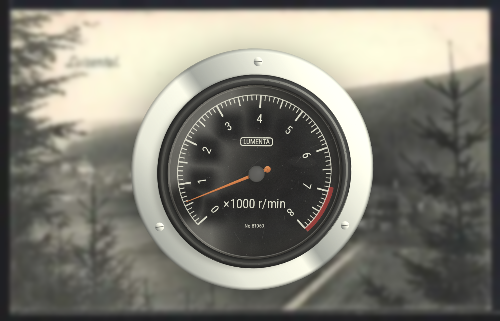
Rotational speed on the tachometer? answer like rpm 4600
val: rpm 600
